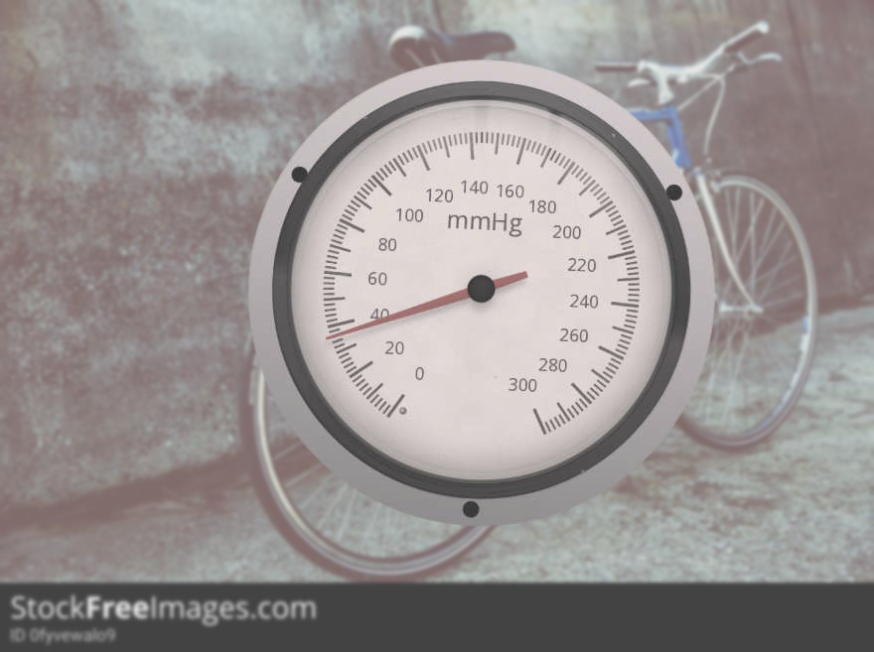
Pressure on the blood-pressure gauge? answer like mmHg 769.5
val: mmHg 36
